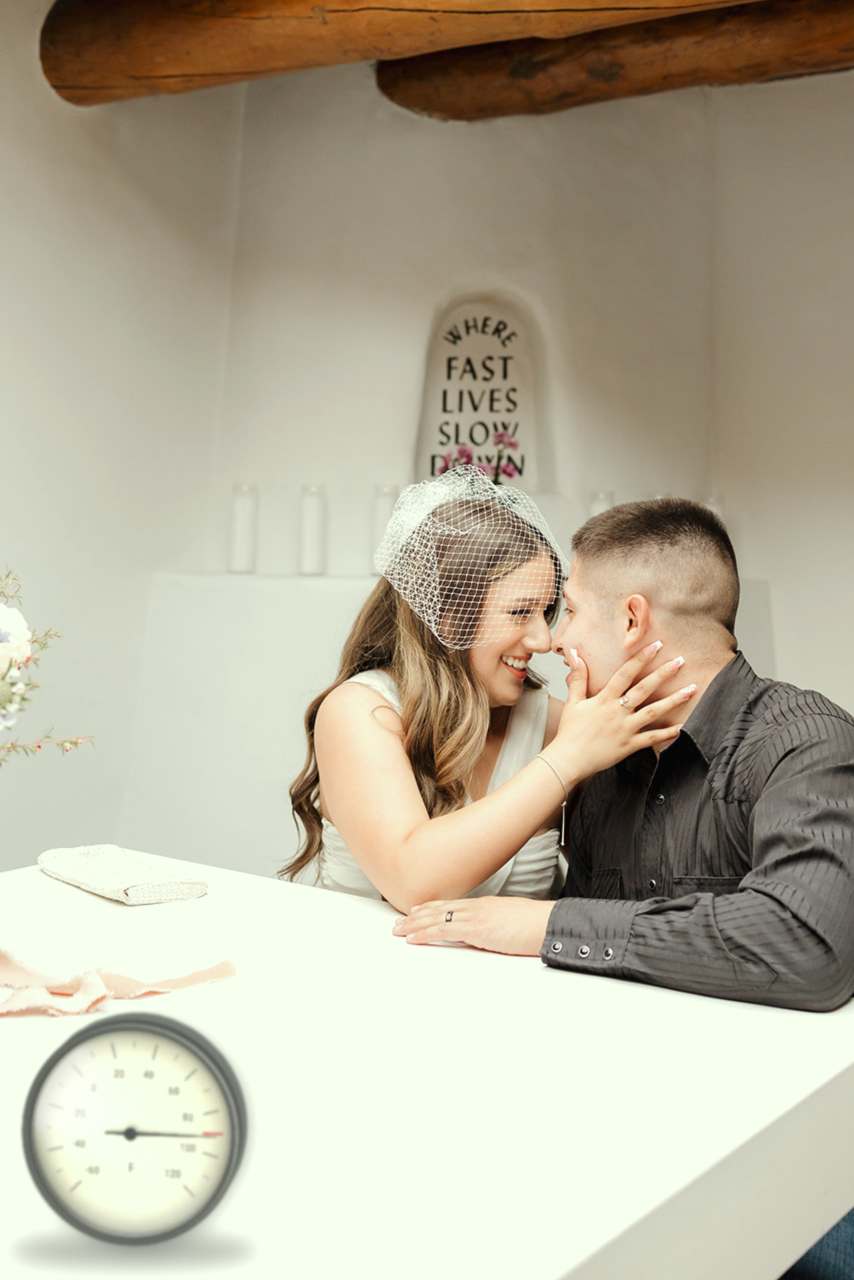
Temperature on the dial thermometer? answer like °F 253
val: °F 90
